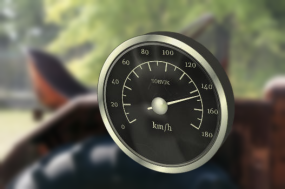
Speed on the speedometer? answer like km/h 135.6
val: km/h 145
